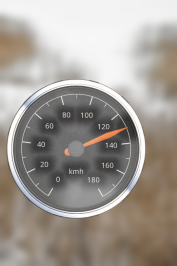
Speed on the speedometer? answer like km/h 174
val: km/h 130
